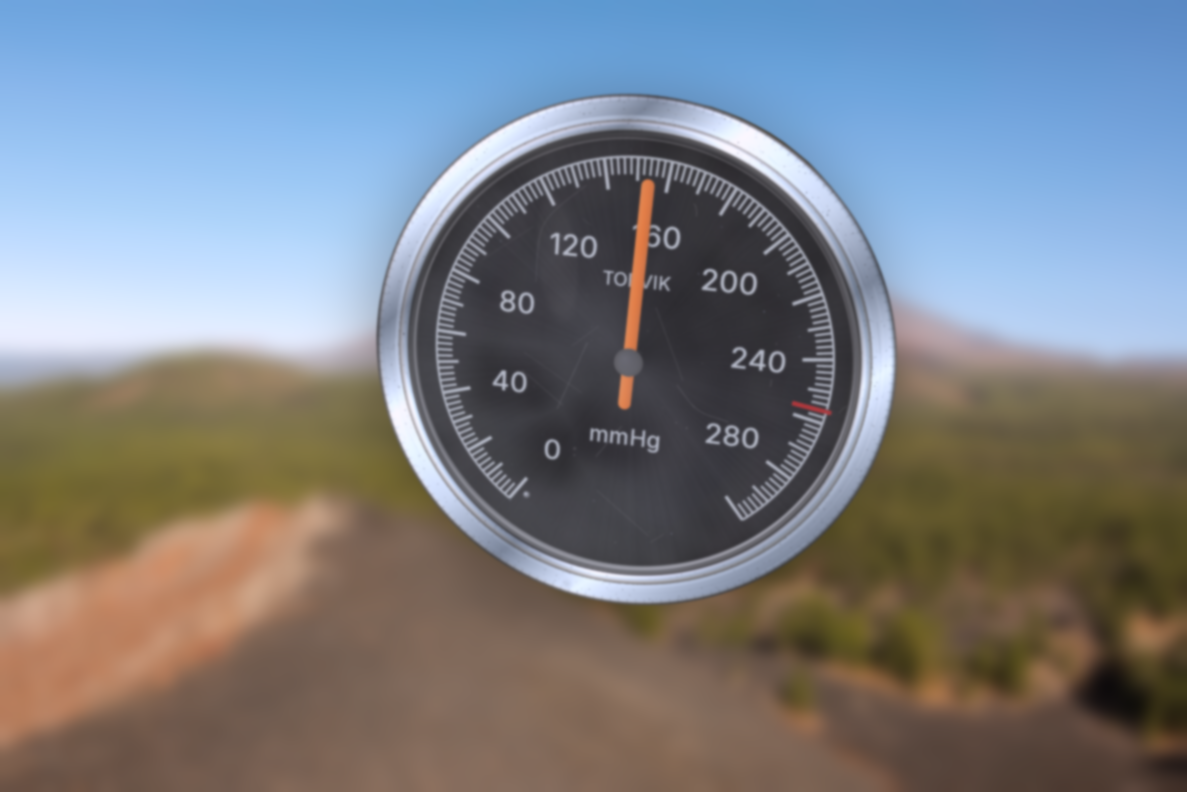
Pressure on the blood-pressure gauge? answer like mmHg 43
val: mmHg 154
